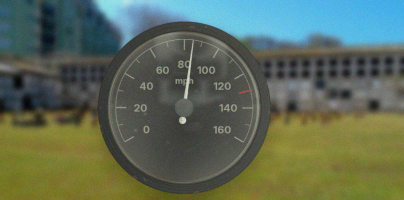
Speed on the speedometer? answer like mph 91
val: mph 85
